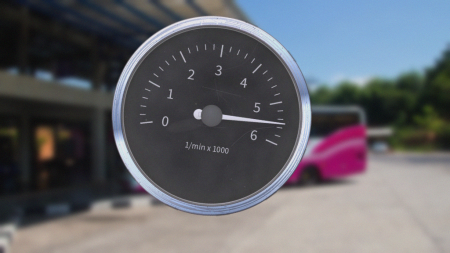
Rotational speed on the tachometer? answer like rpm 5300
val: rpm 5500
